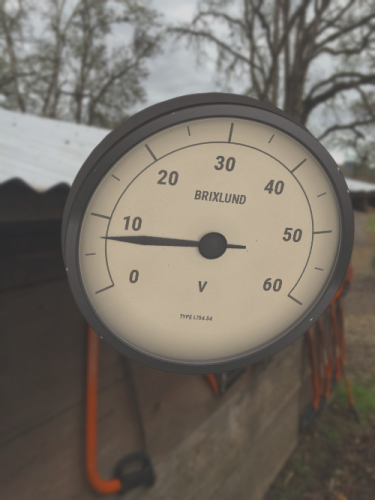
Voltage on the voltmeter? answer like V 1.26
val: V 7.5
